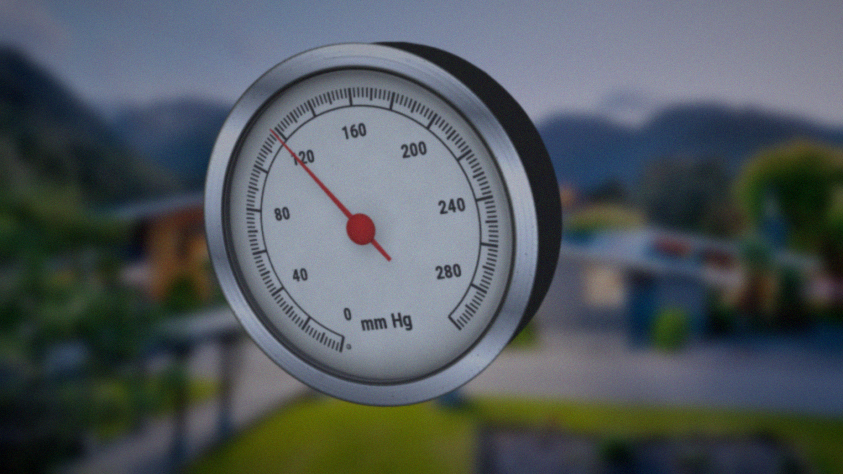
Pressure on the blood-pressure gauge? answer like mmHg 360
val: mmHg 120
